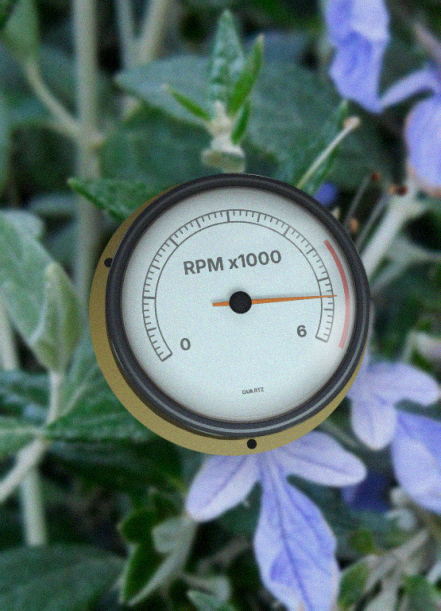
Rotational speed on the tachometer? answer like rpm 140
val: rpm 5300
